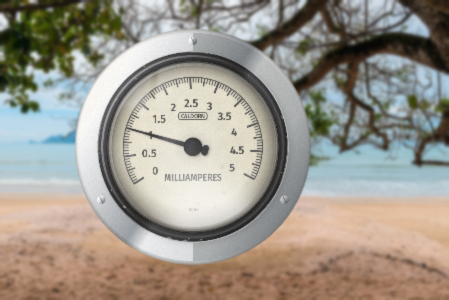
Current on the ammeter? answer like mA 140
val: mA 1
